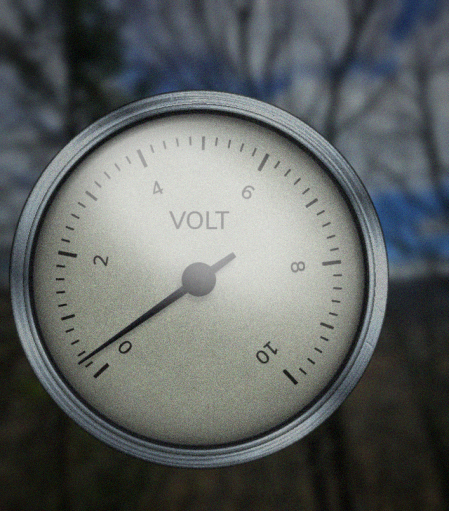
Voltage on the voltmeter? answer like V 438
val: V 0.3
